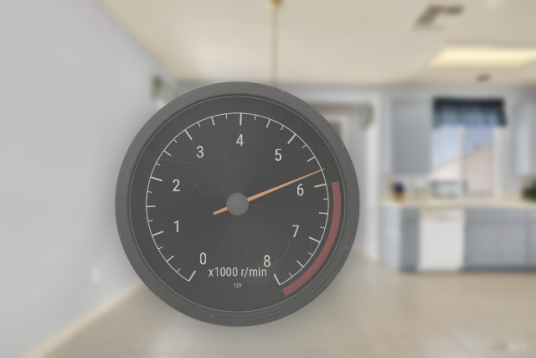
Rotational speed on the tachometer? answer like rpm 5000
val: rpm 5750
